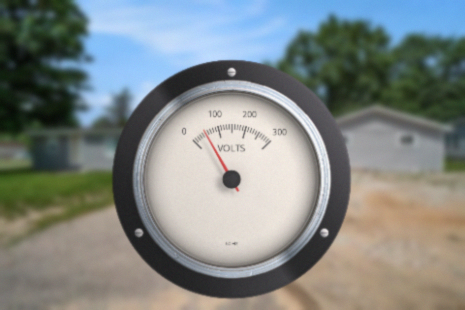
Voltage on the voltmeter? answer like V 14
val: V 50
